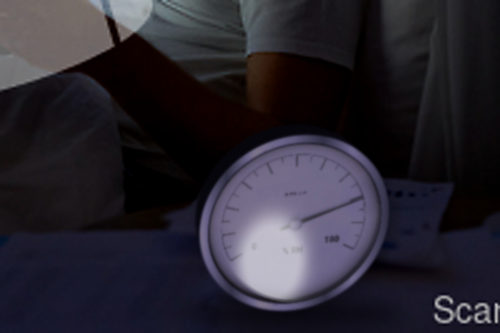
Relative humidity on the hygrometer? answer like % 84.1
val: % 80
